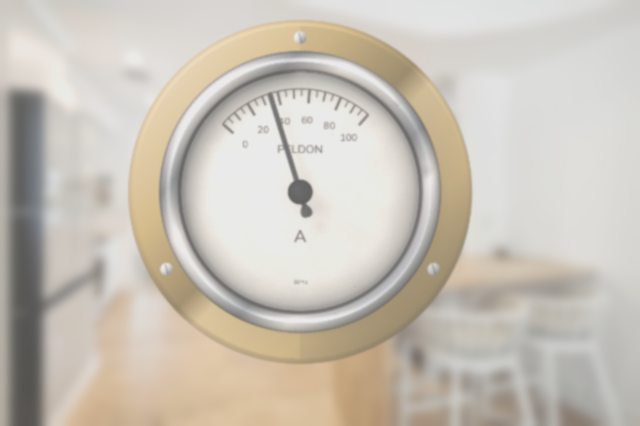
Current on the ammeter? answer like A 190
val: A 35
